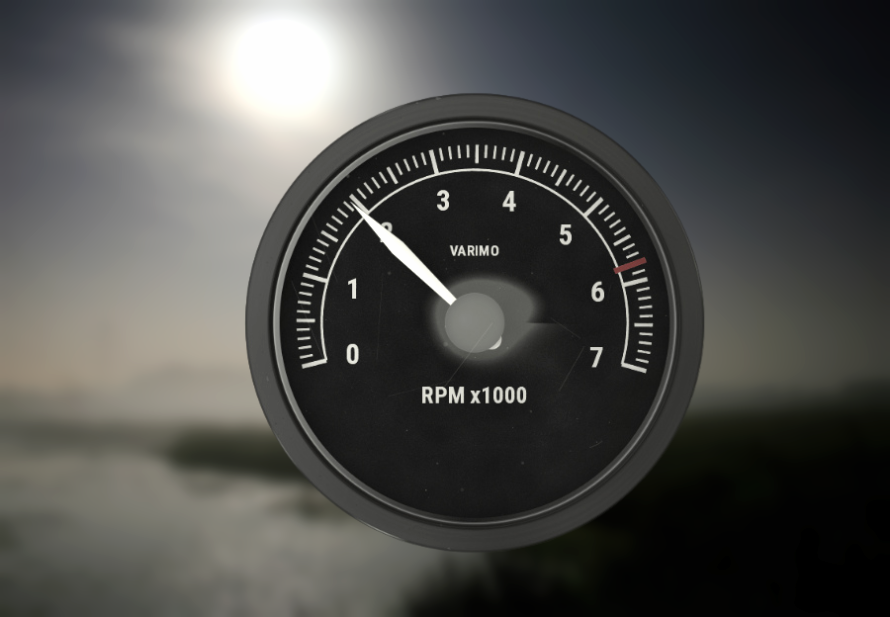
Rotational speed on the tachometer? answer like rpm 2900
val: rpm 1950
